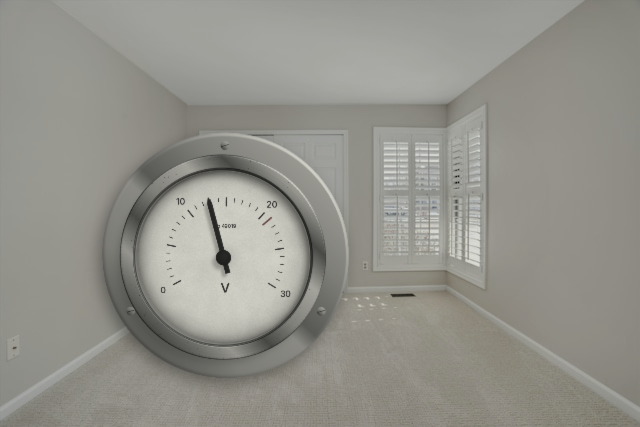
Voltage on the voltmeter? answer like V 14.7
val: V 13
